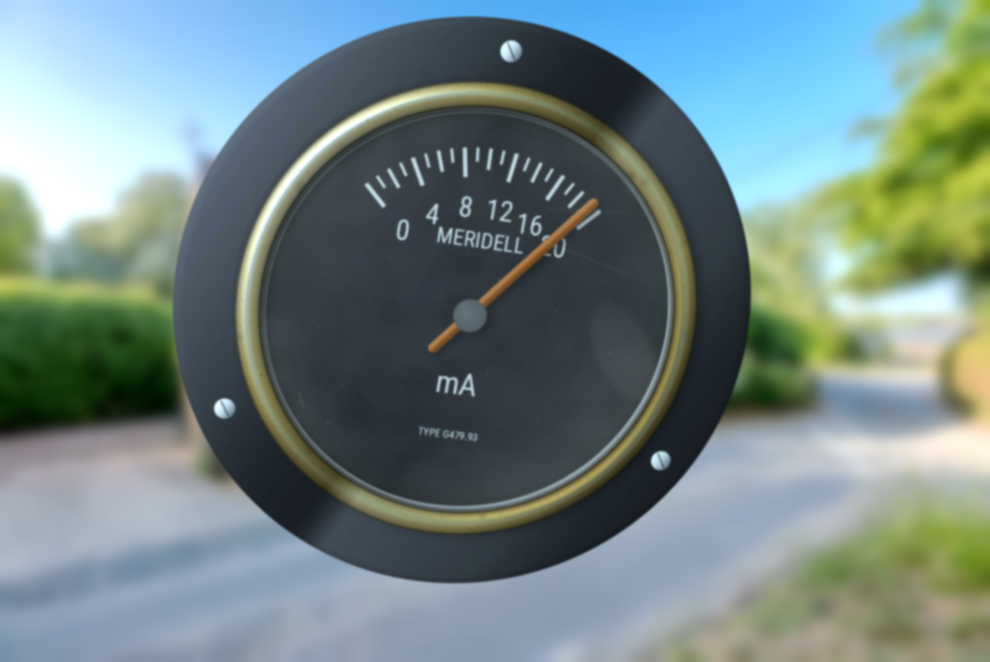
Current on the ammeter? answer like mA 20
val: mA 19
